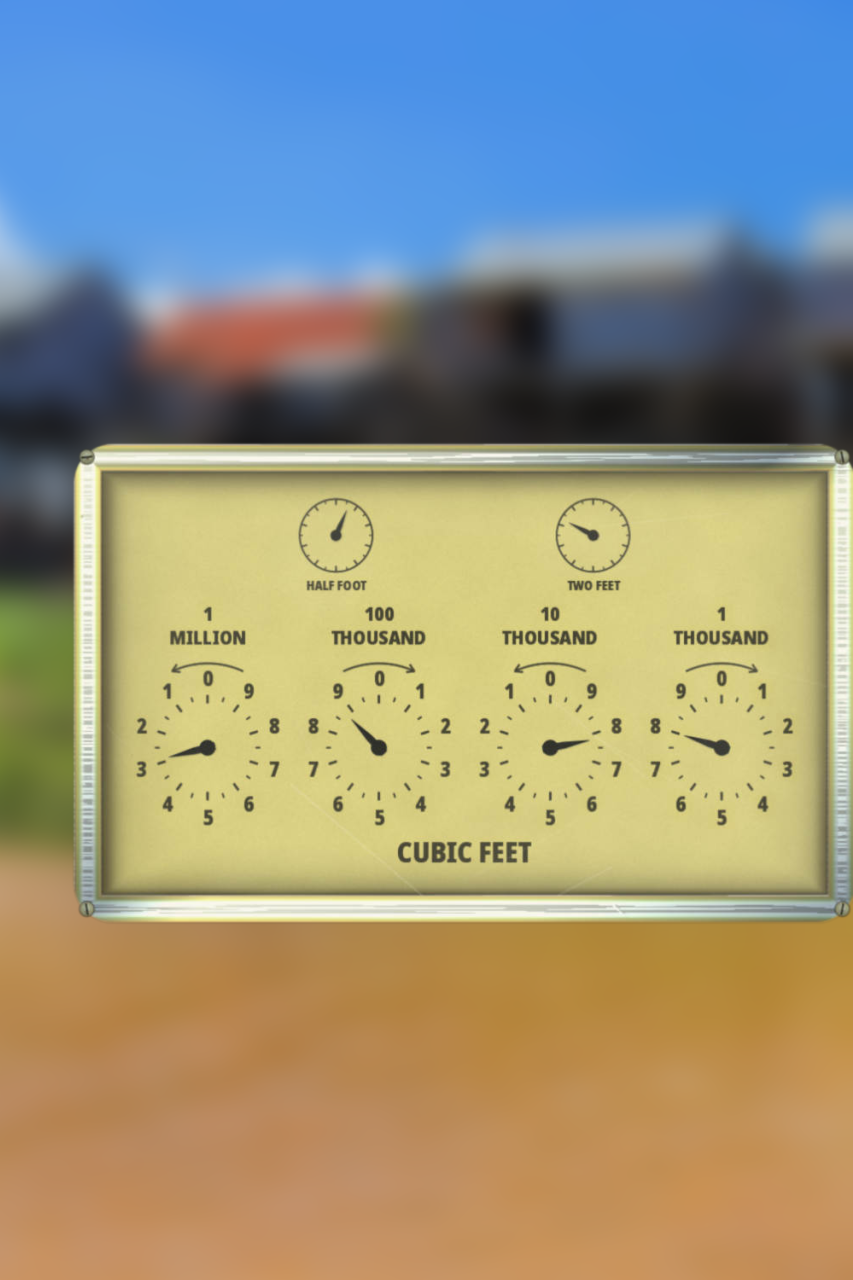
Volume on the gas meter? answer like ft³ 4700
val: ft³ 287800
